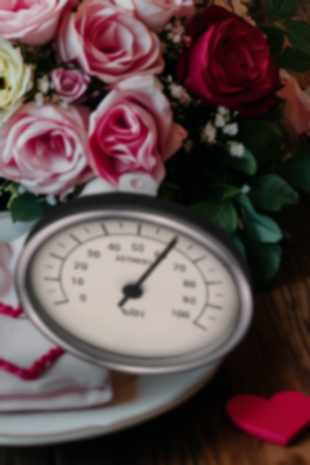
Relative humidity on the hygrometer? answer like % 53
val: % 60
